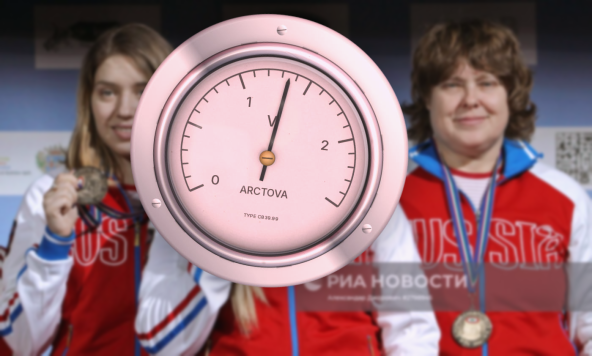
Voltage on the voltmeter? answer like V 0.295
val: V 1.35
